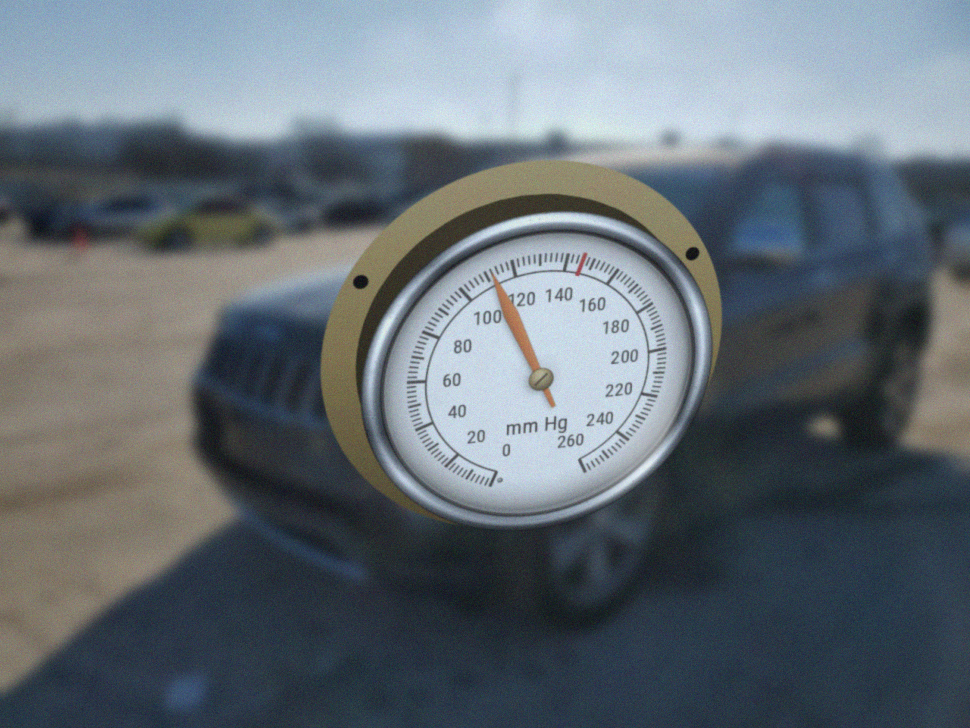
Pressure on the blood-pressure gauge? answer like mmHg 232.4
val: mmHg 112
